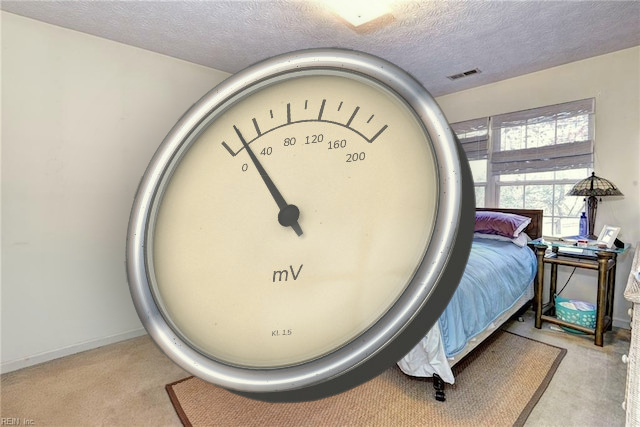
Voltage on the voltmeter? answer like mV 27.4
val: mV 20
